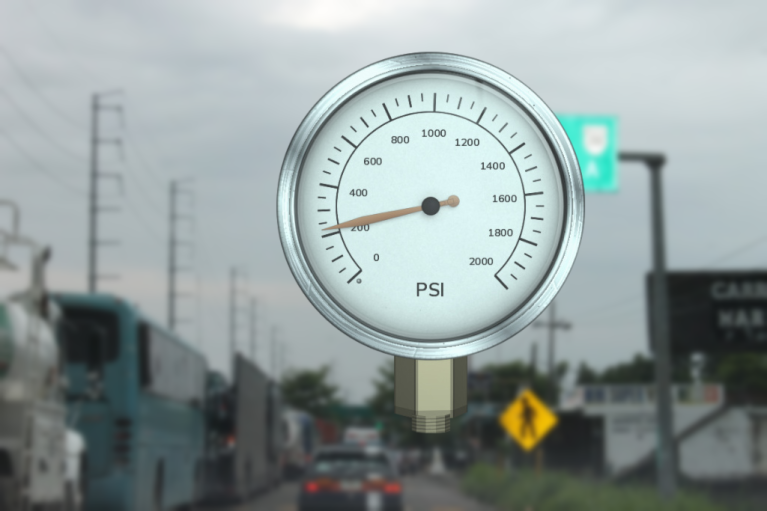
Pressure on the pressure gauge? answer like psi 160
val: psi 225
